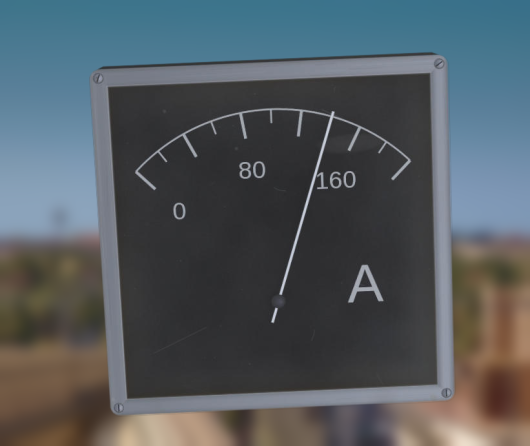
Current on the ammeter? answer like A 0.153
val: A 140
